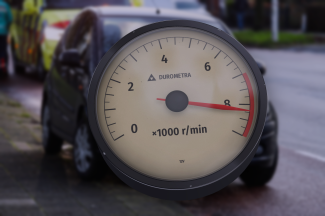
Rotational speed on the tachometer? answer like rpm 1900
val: rpm 8250
